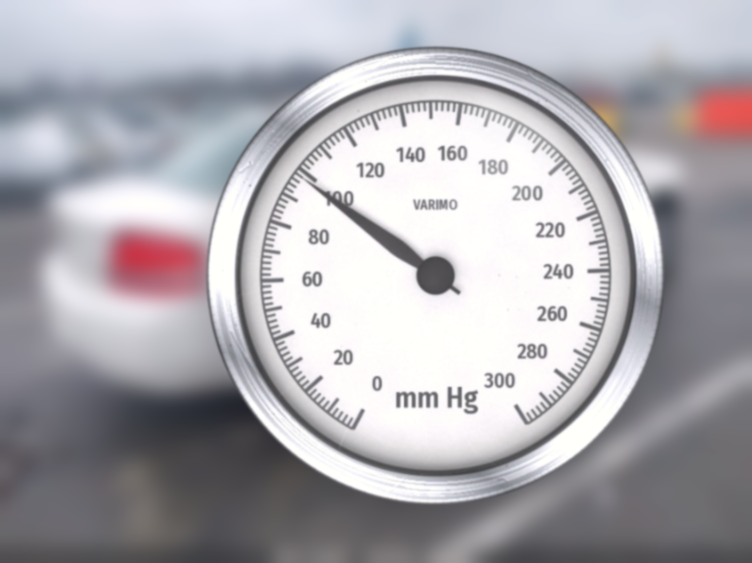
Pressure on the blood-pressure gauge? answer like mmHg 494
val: mmHg 98
